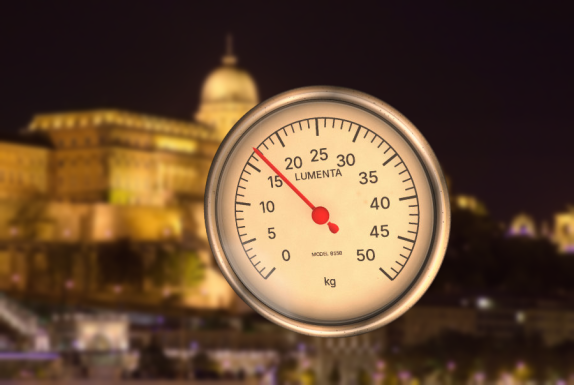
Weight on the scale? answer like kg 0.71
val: kg 17
